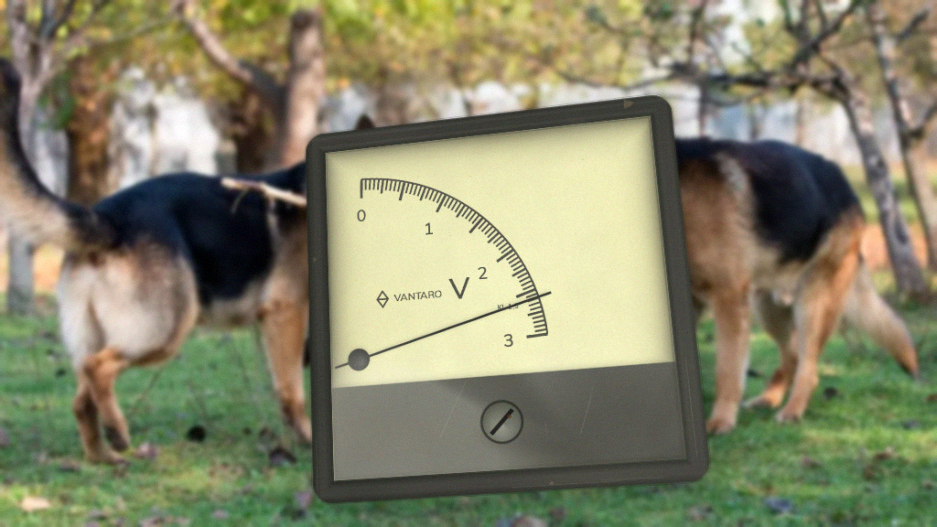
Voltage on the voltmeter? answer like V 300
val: V 2.6
